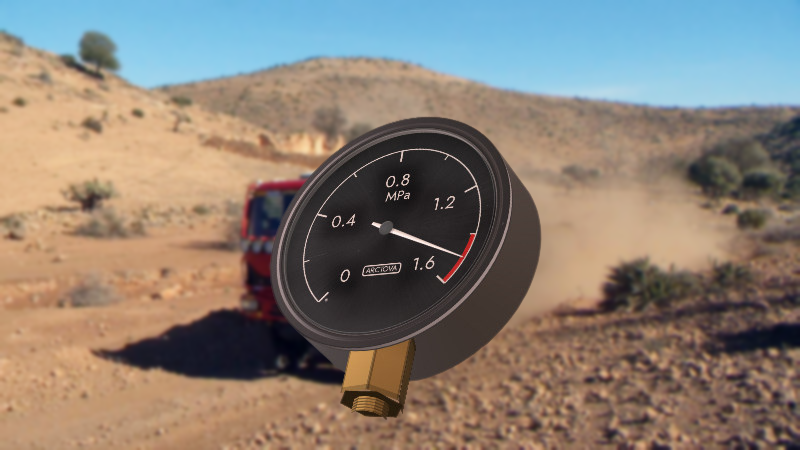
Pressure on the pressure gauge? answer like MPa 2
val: MPa 1.5
